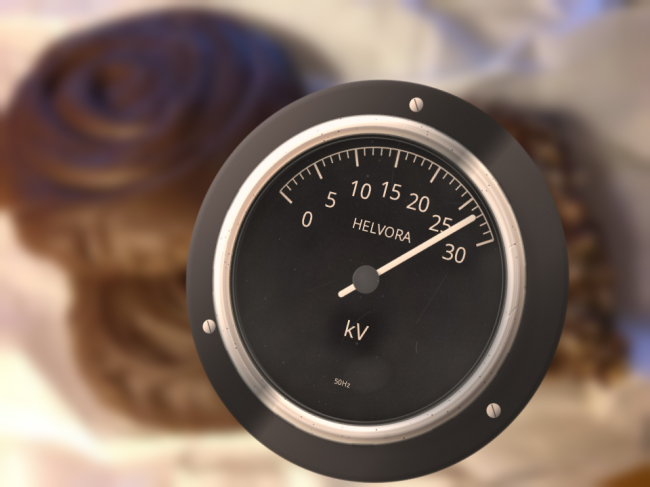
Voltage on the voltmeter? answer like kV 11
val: kV 27
